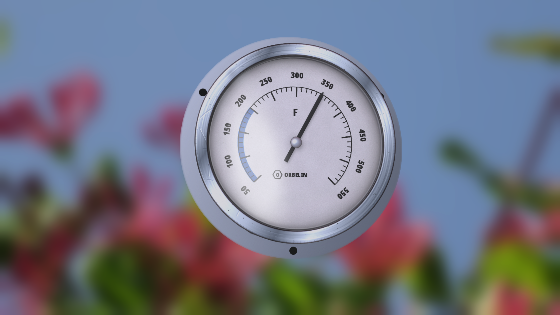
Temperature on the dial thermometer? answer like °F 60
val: °F 350
